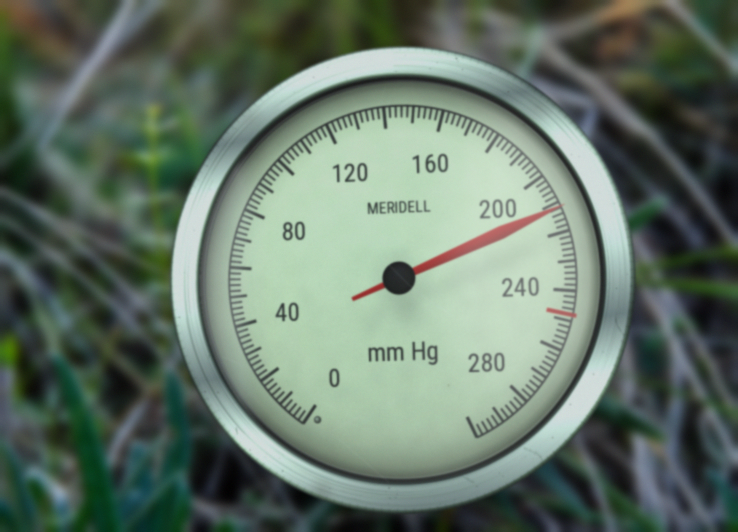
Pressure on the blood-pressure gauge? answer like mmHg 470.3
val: mmHg 212
